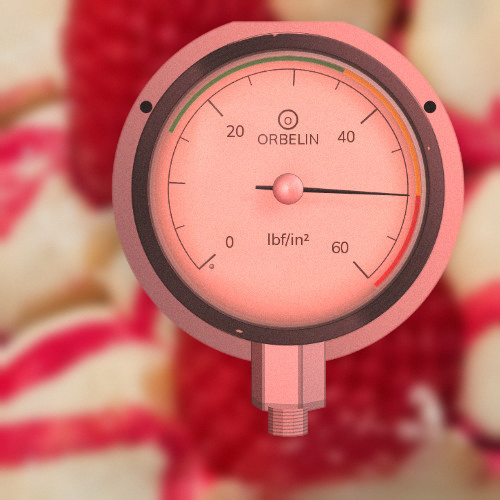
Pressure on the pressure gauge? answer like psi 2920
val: psi 50
